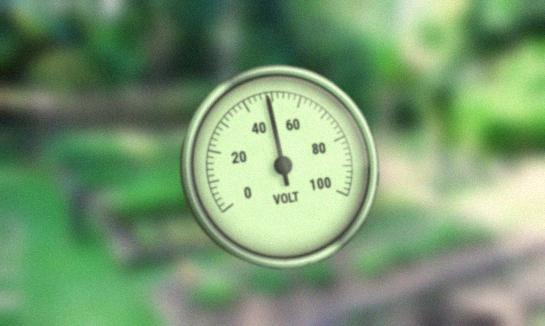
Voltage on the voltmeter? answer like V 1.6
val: V 48
